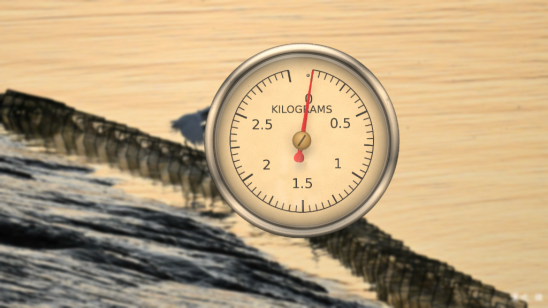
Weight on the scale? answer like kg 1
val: kg 0
